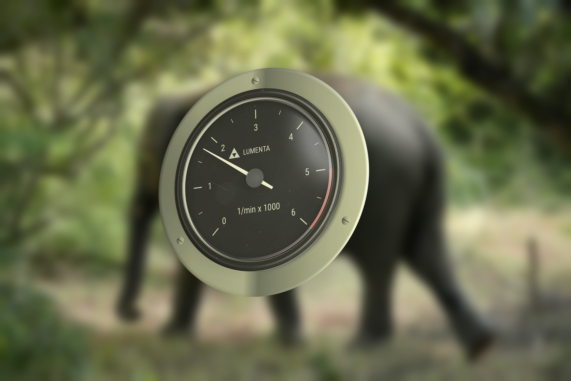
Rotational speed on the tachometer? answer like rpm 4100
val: rpm 1750
